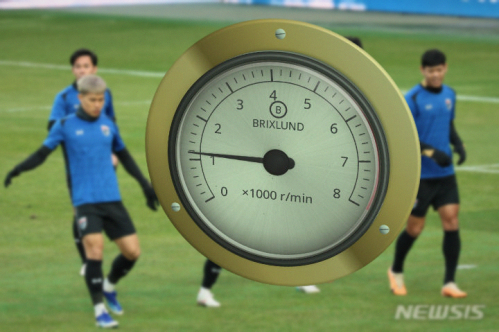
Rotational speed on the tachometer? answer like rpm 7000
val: rpm 1200
